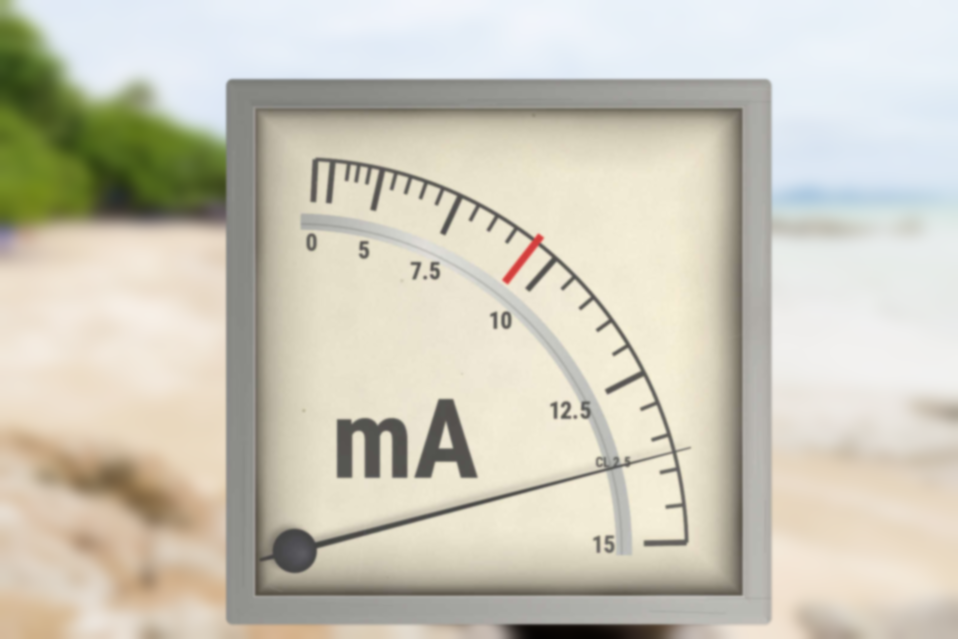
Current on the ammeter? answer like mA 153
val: mA 13.75
